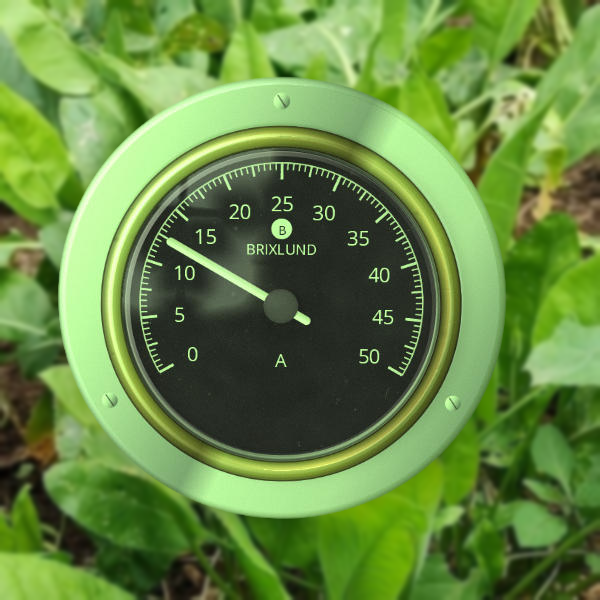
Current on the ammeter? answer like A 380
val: A 12.5
